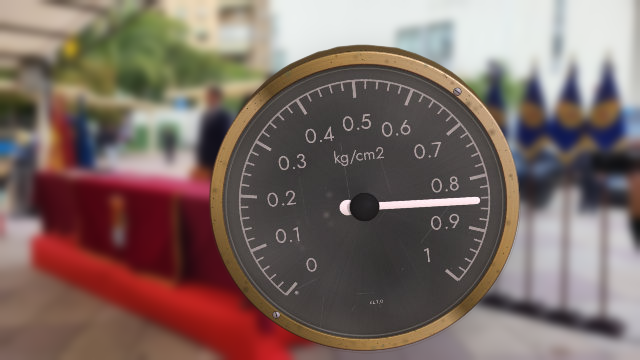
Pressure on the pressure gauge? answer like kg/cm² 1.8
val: kg/cm² 0.84
